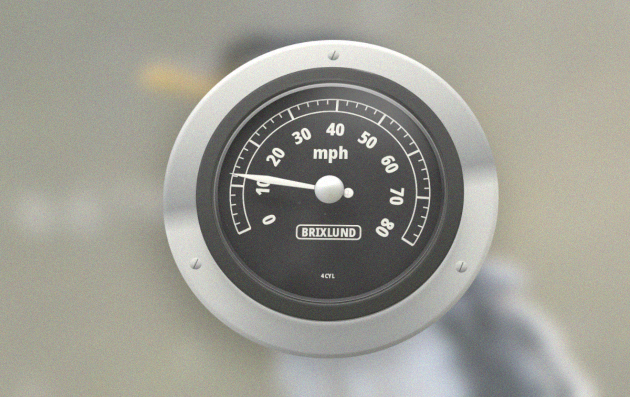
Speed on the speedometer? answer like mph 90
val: mph 12
